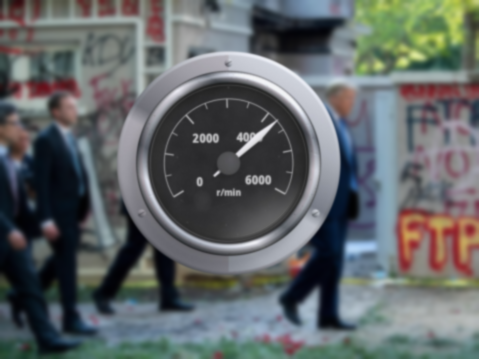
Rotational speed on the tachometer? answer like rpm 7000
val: rpm 4250
